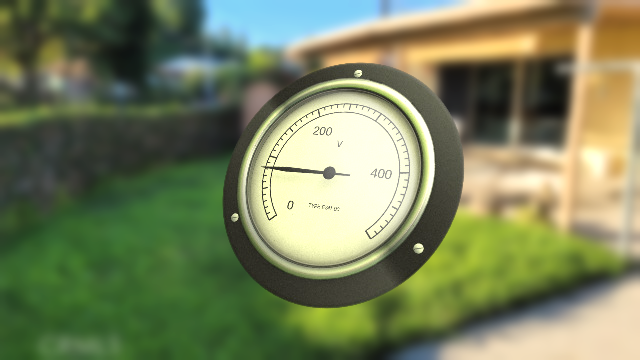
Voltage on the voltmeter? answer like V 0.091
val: V 80
